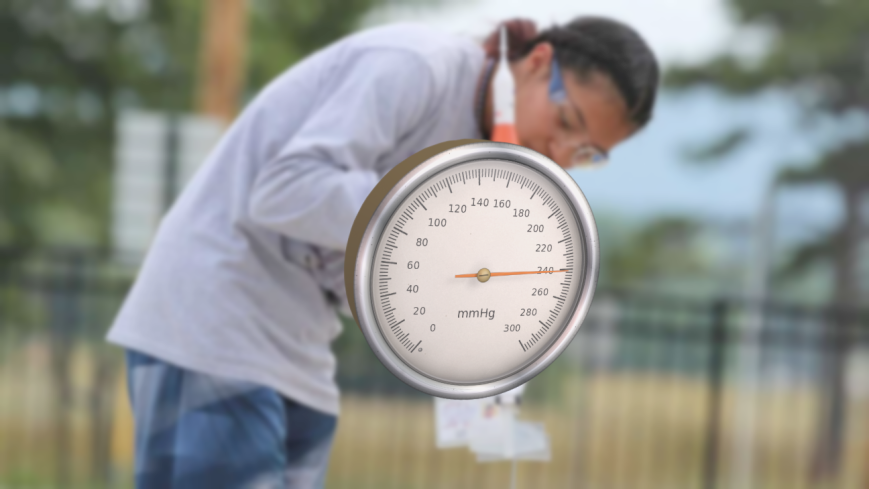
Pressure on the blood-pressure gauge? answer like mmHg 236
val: mmHg 240
